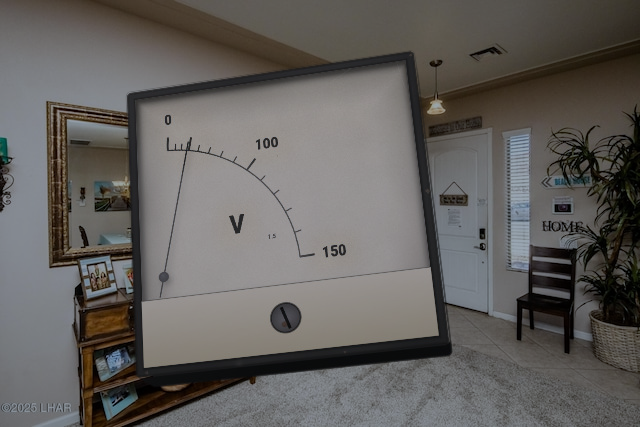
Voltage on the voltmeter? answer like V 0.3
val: V 50
